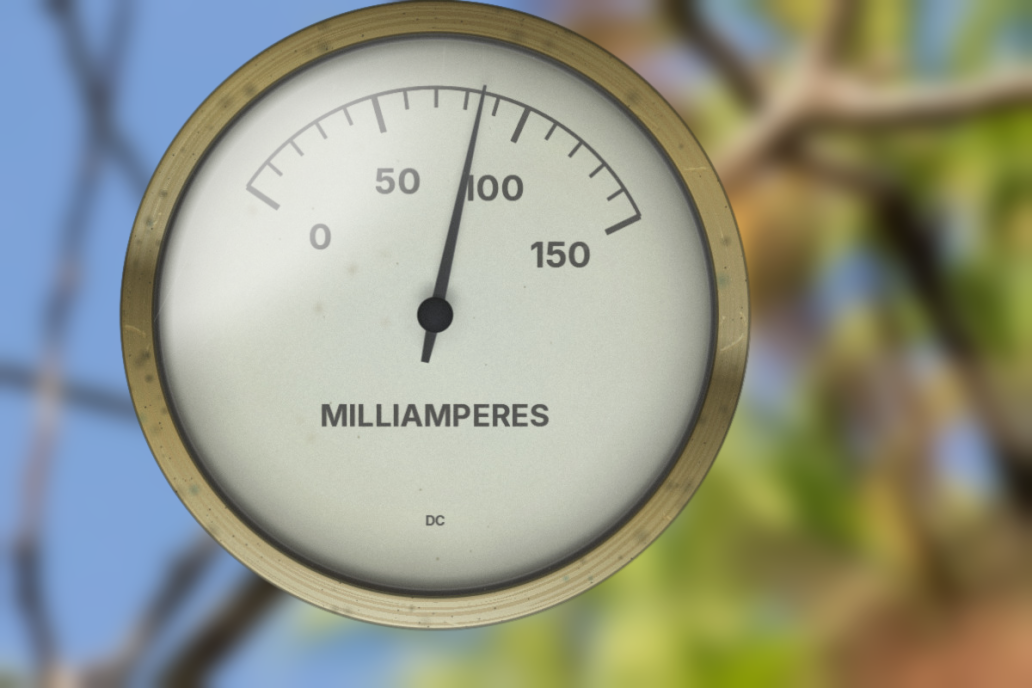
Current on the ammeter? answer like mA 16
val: mA 85
